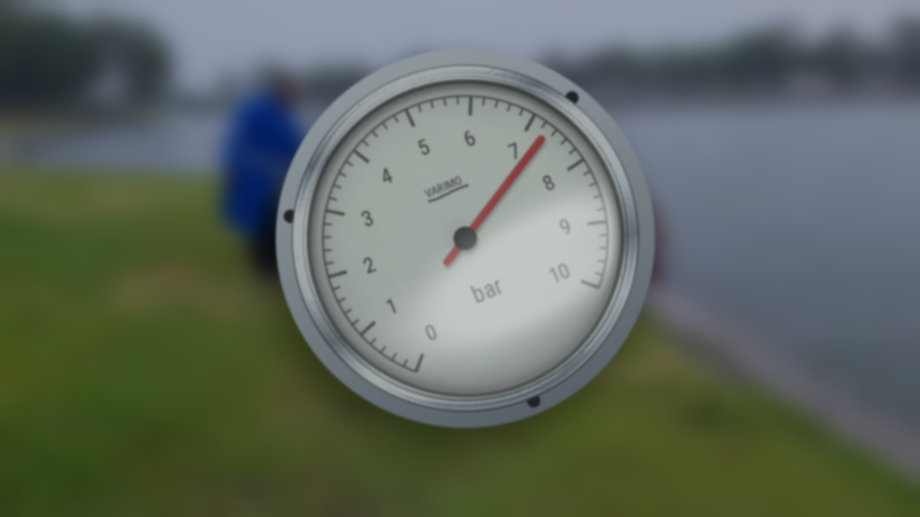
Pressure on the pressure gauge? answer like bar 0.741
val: bar 7.3
